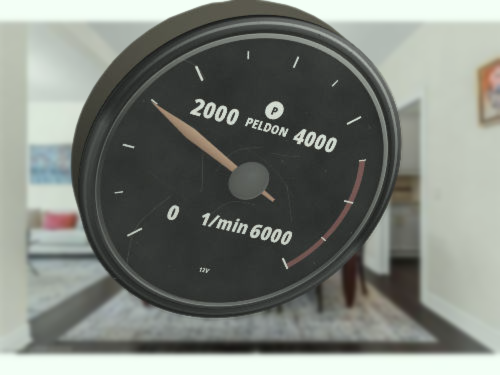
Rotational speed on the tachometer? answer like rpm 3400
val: rpm 1500
